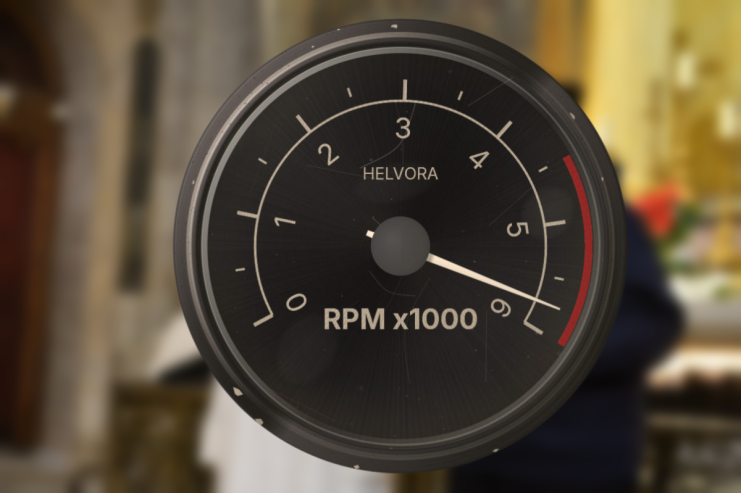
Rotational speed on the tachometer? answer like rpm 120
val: rpm 5750
